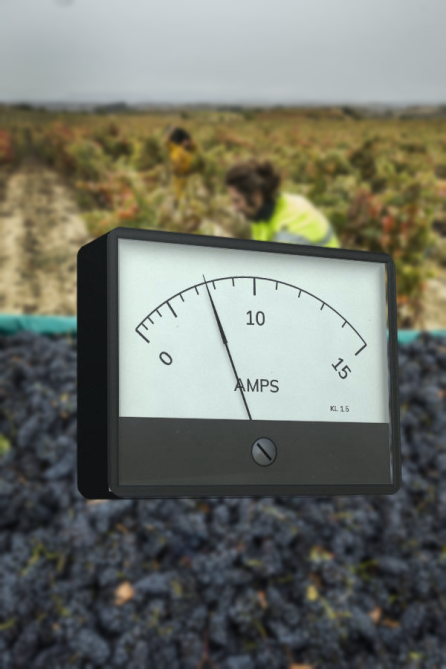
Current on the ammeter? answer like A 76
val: A 7.5
